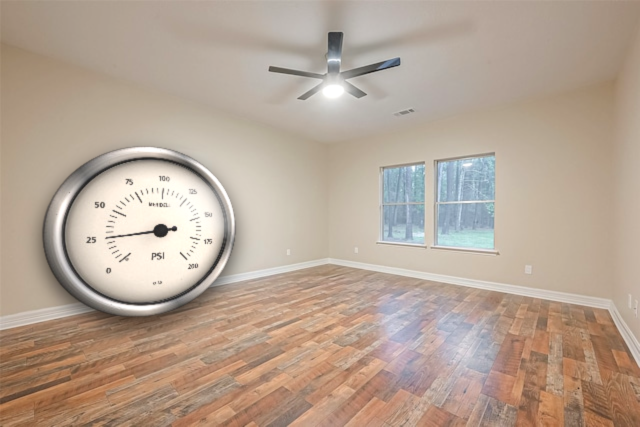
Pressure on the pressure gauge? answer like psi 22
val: psi 25
